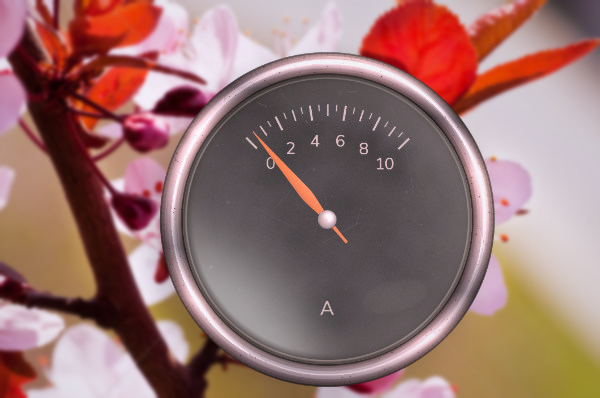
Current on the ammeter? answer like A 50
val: A 0.5
